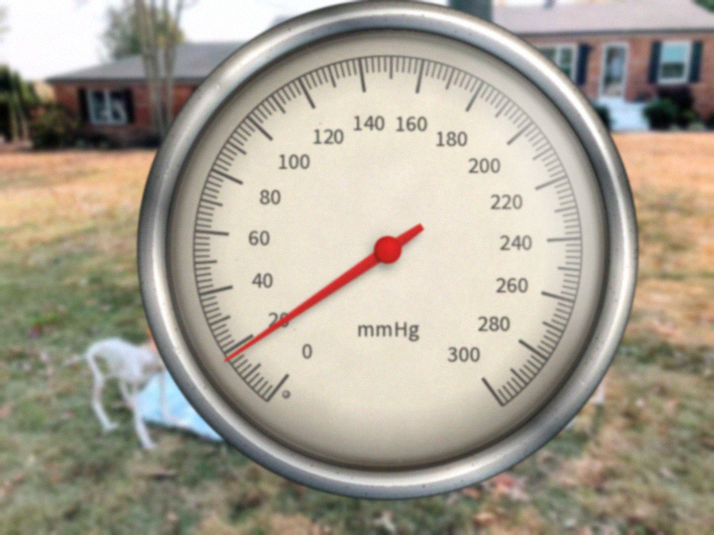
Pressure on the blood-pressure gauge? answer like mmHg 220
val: mmHg 18
